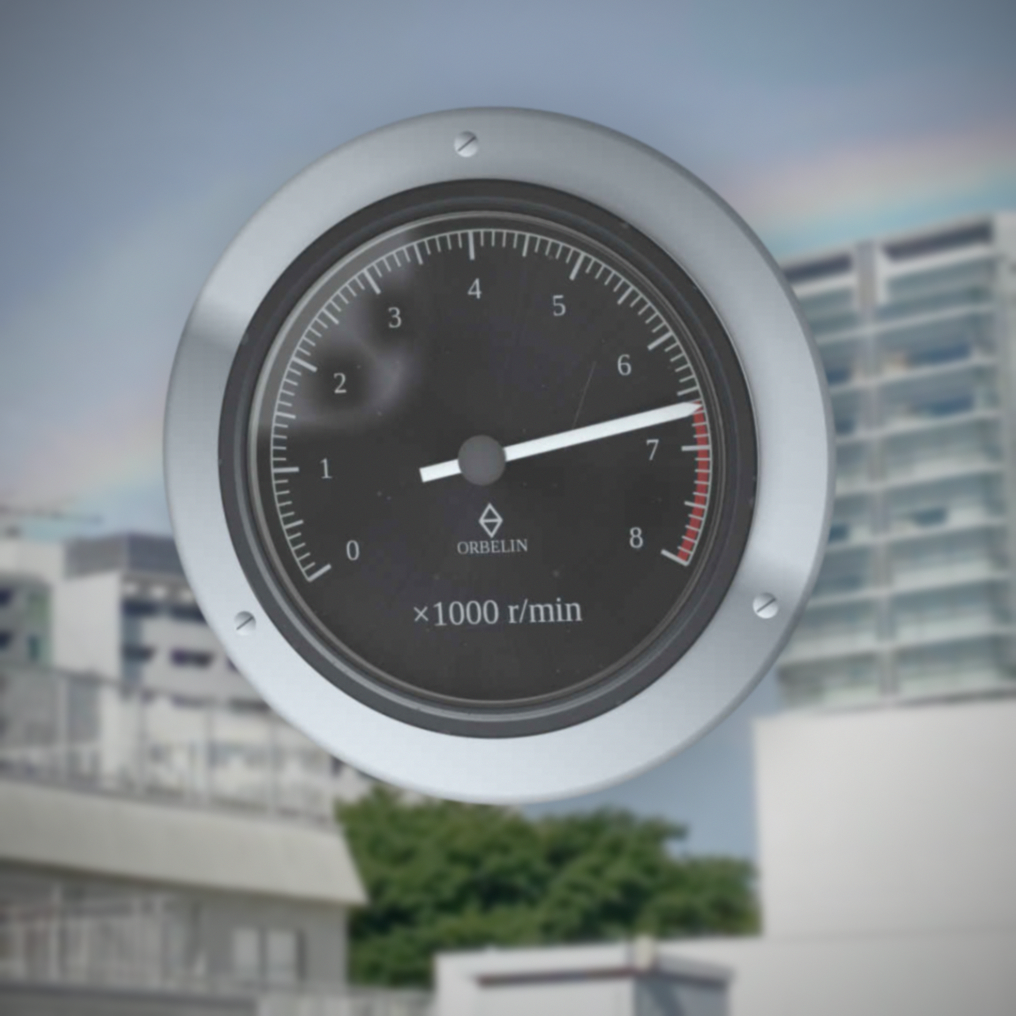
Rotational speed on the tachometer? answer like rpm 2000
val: rpm 6650
